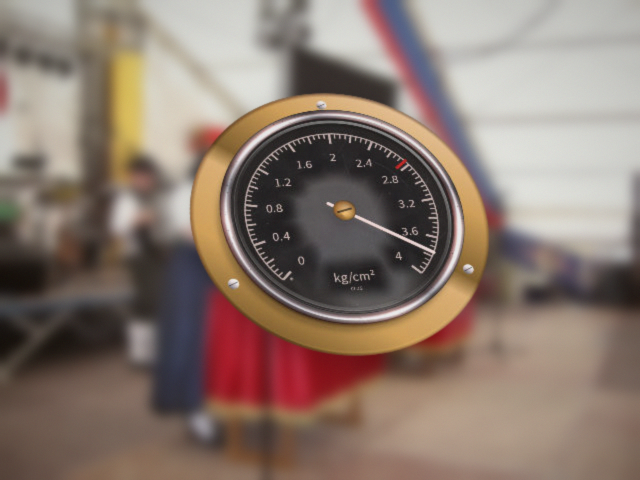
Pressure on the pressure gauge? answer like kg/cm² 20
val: kg/cm² 3.8
